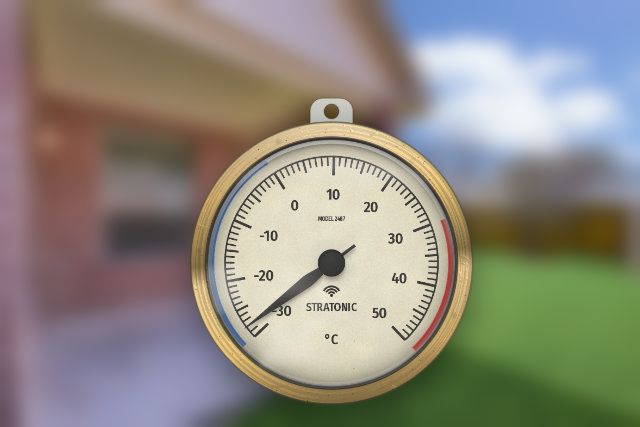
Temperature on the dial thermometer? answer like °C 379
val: °C -28
